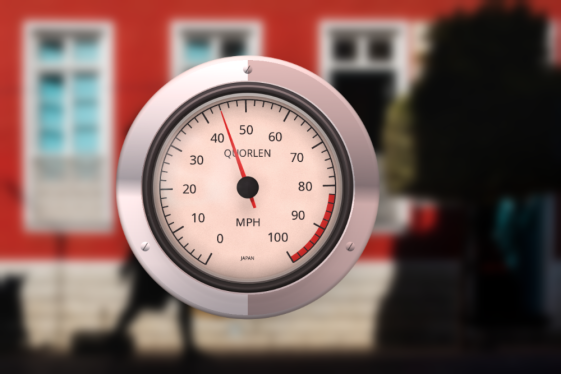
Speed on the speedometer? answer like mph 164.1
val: mph 44
